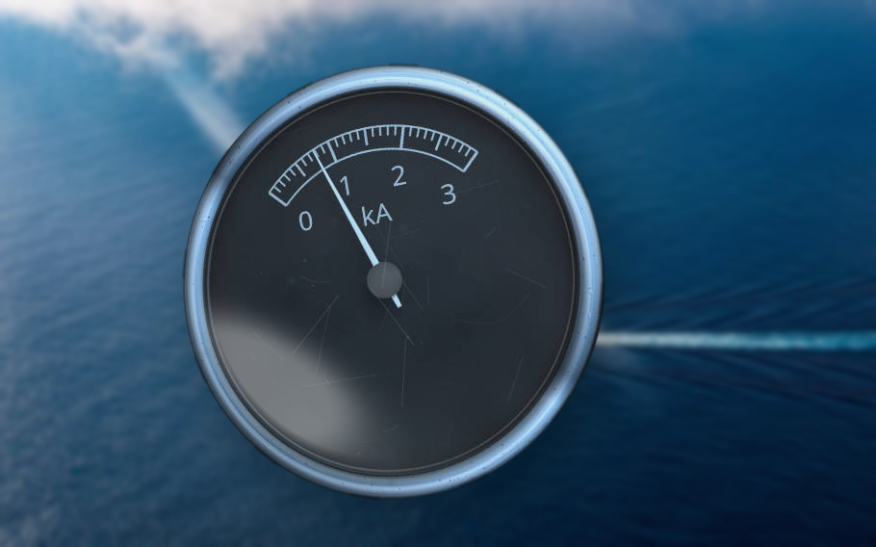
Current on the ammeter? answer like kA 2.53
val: kA 0.8
